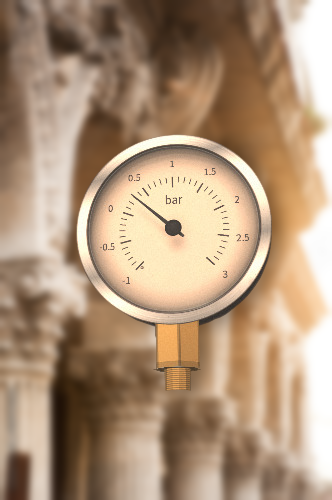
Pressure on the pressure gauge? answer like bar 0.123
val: bar 0.3
